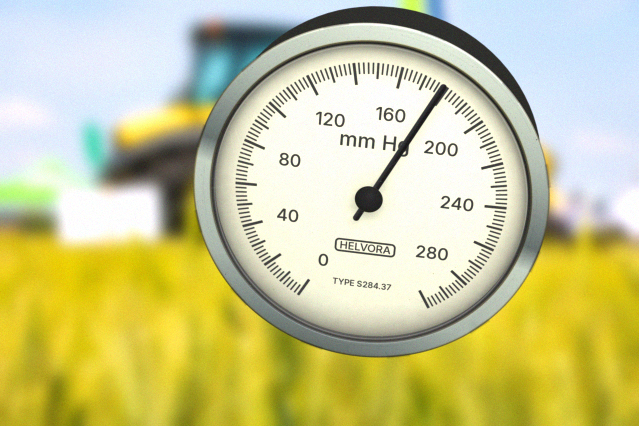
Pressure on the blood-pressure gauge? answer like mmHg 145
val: mmHg 178
